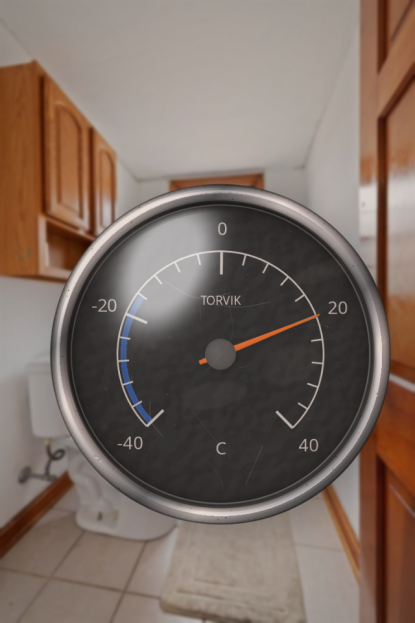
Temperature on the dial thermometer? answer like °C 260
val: °C 20
